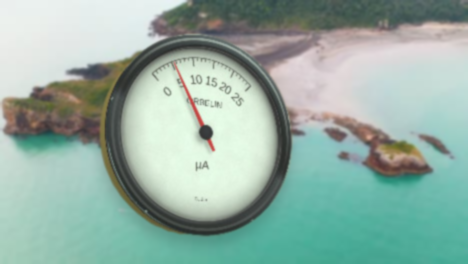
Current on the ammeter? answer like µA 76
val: µA 5
